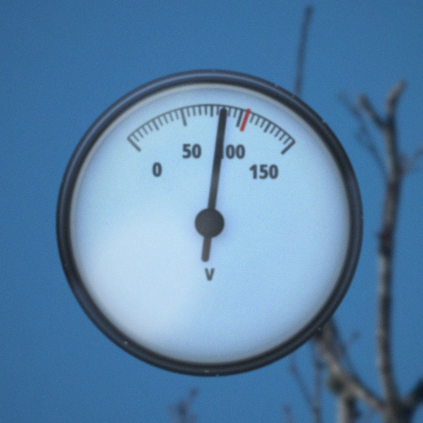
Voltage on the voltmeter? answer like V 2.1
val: V 85
